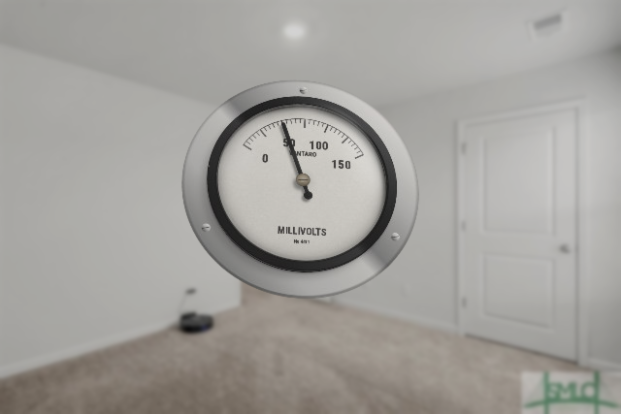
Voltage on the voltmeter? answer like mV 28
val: mV 50
